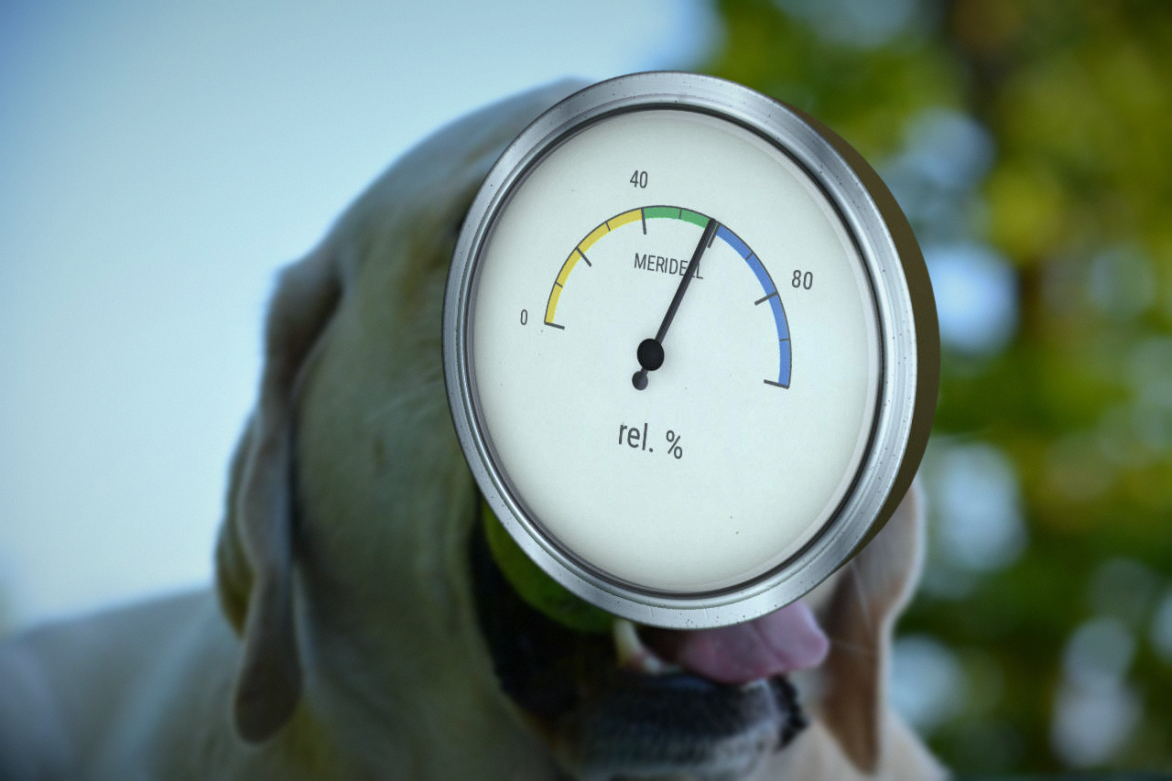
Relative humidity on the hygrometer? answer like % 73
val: % 60
